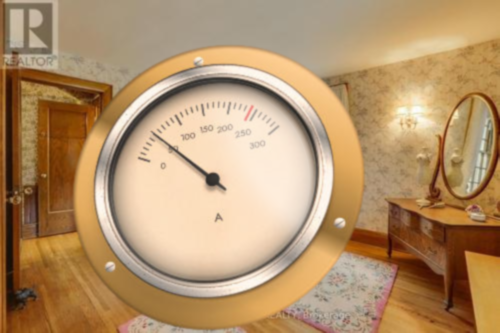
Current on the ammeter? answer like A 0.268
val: A 50
